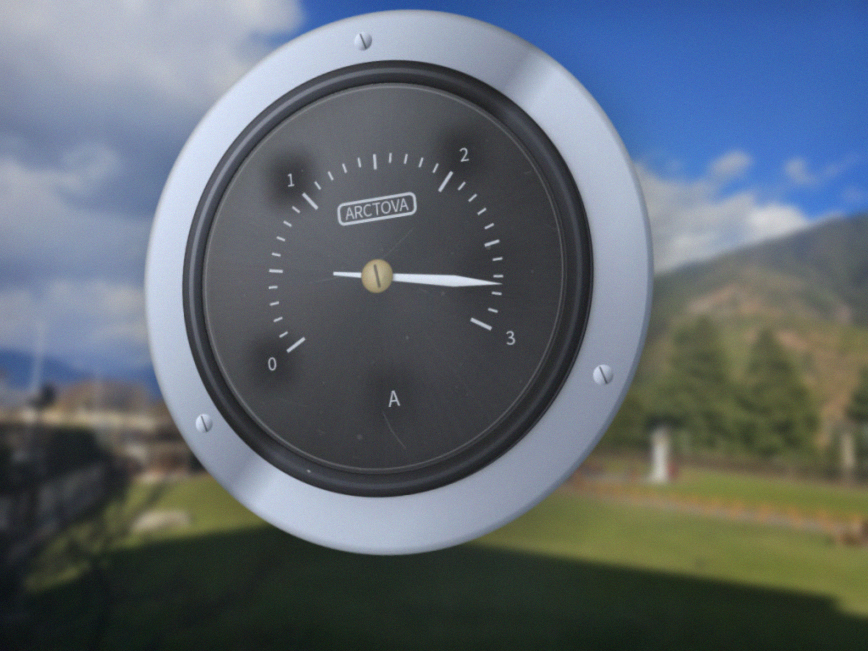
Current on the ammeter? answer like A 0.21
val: A 2.75
